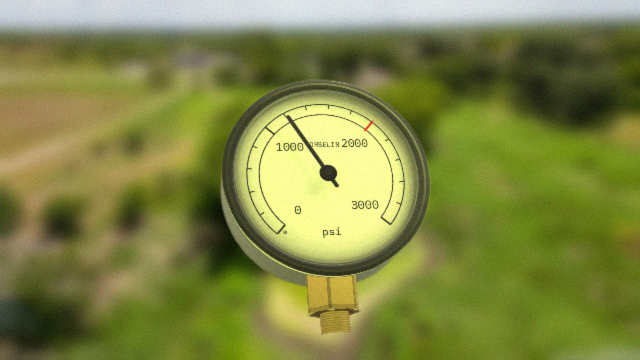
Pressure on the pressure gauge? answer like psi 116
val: psi 1200
